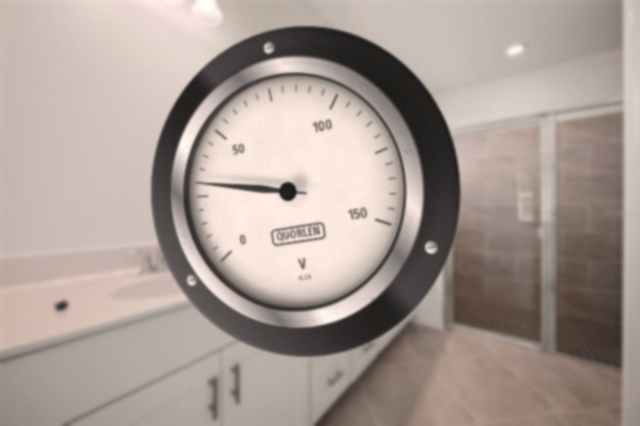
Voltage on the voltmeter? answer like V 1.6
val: V 30
